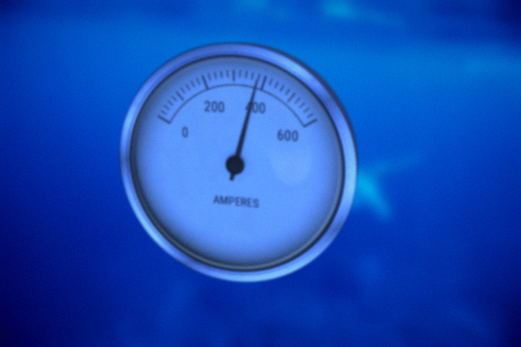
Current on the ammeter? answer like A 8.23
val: A 380
